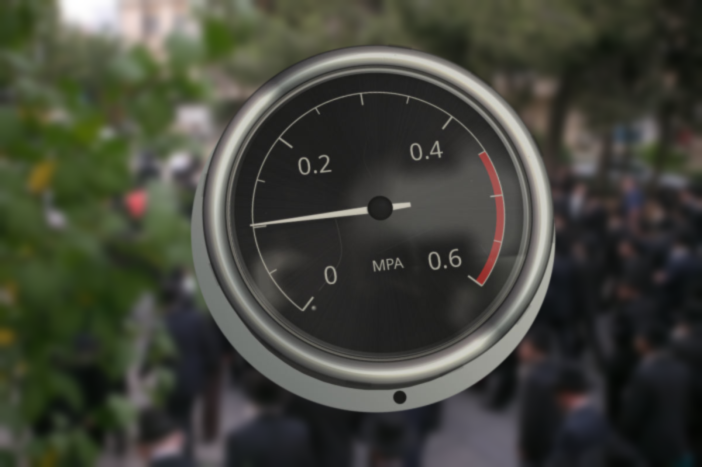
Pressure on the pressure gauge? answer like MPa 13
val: MPa 0.1
